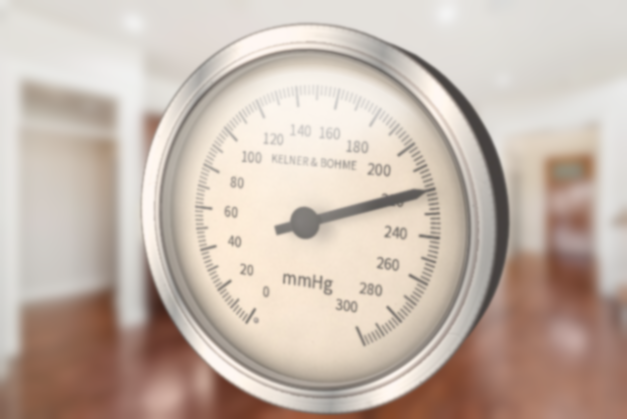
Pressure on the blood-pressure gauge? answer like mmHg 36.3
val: mmHg 220
